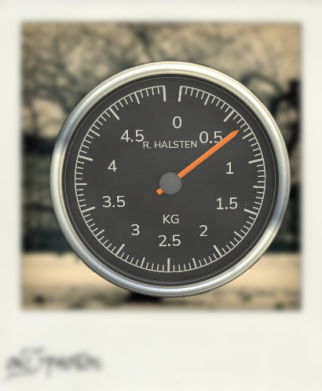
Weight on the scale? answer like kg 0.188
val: kg 0.65
